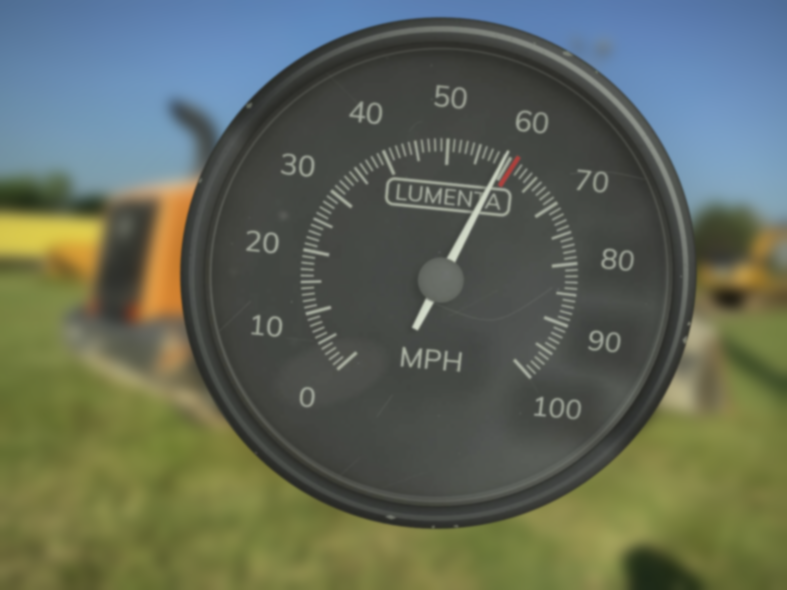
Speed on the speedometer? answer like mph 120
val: mph 59
